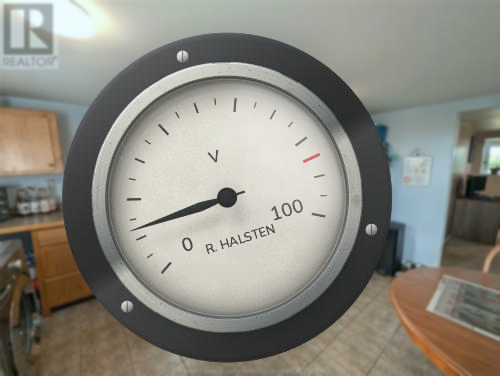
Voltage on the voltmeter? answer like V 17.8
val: V 12.5
